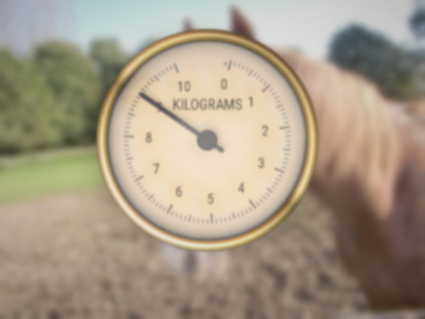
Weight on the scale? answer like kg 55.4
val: kg 9
